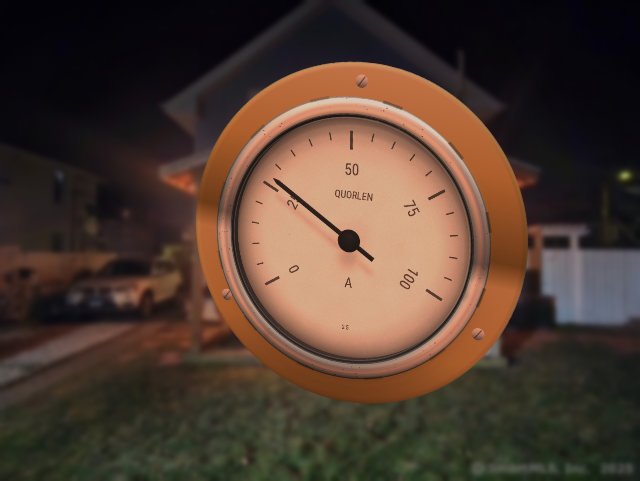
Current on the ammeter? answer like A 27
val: A 27.5
